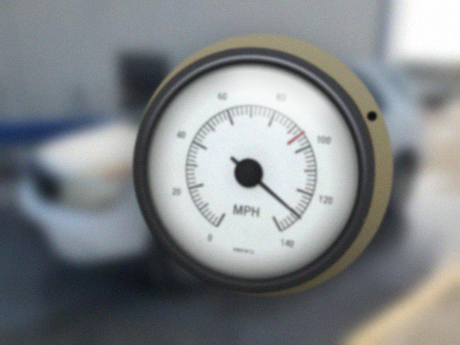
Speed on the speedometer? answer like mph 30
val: mph 130
